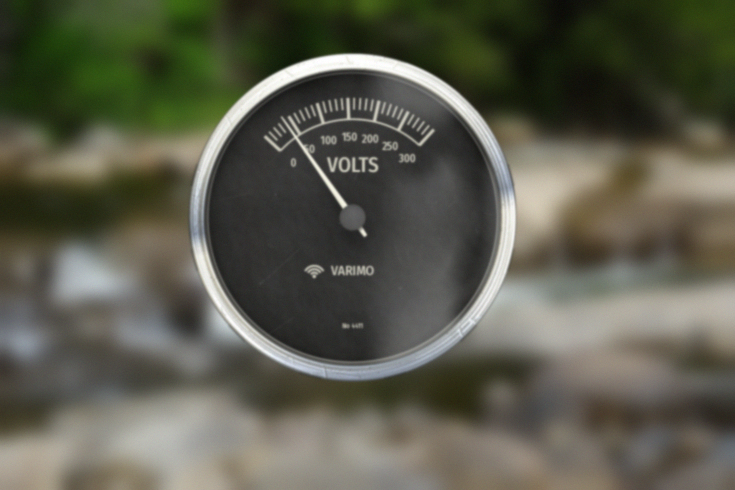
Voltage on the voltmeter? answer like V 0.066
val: V 40
